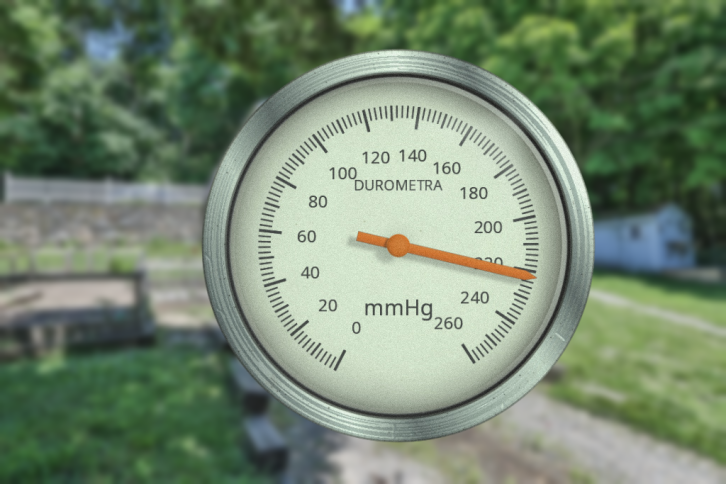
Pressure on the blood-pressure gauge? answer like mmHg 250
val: mmHg 222
